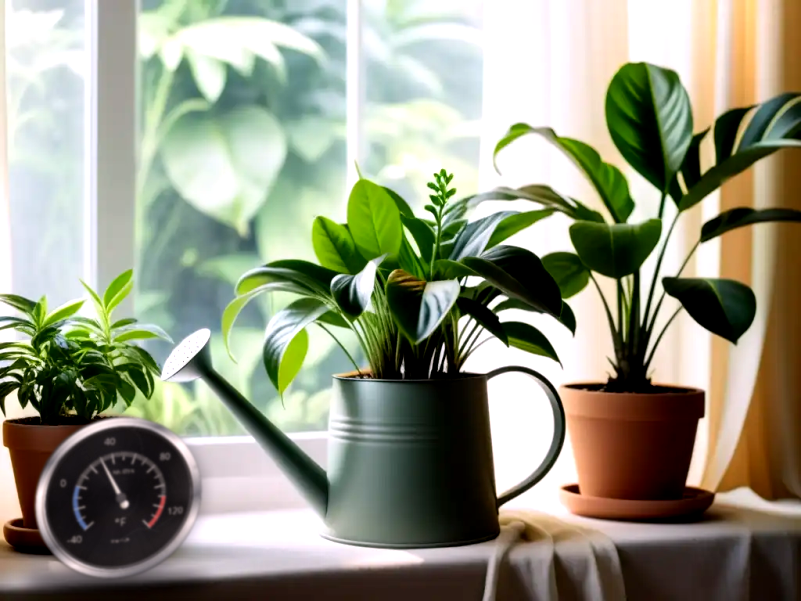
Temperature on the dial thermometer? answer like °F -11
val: °F 30
